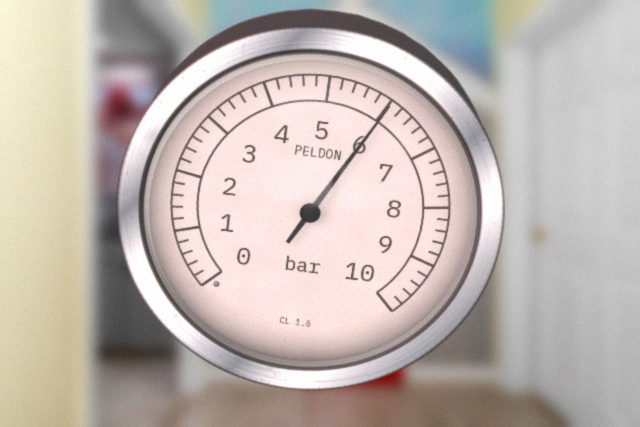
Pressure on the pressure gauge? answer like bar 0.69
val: bar 6
